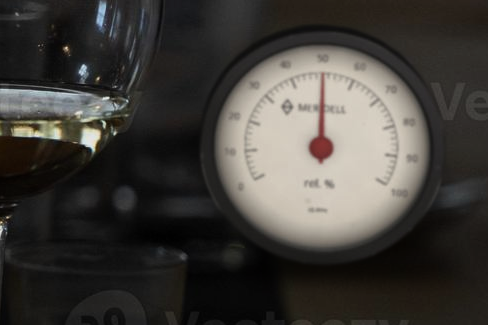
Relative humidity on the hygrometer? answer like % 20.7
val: % 50
